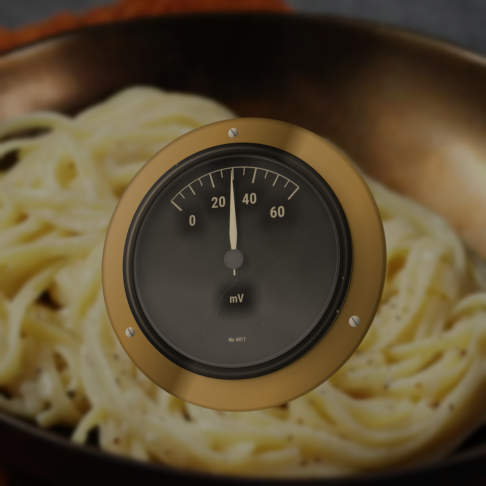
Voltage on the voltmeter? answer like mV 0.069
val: mV 30
